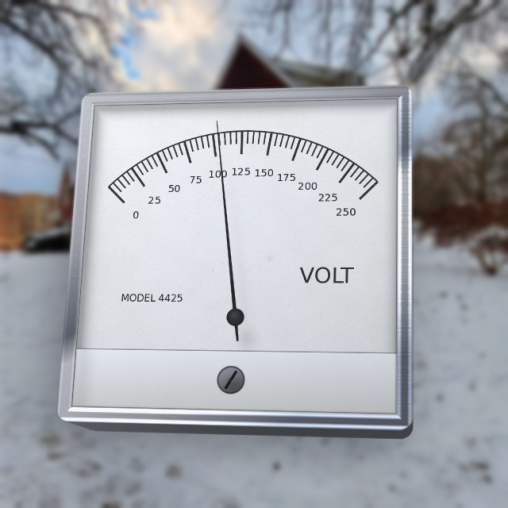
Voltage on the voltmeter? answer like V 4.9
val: V 105
